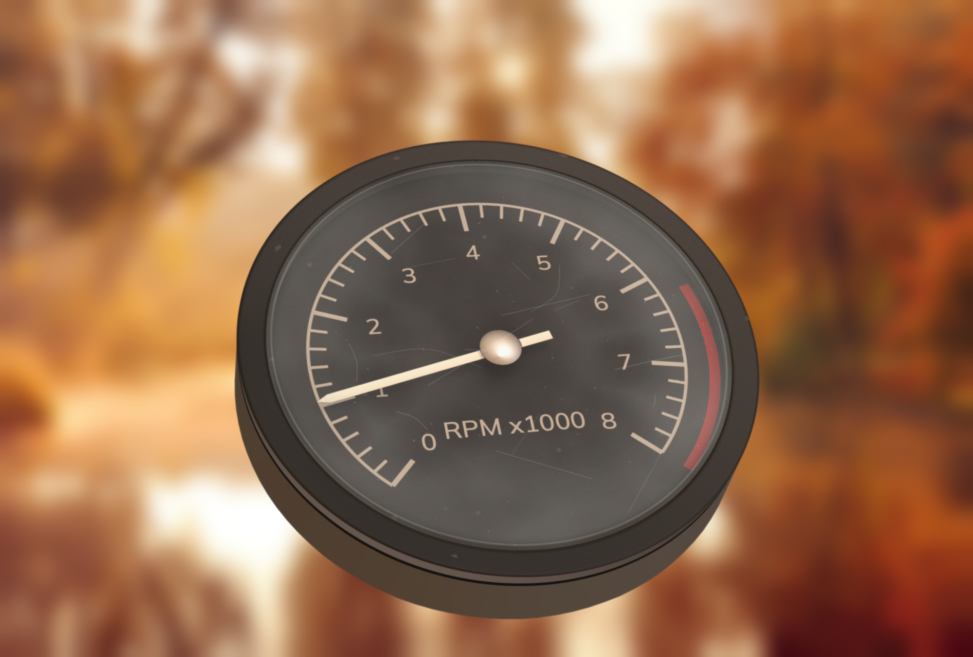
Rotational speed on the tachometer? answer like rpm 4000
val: rpm 1000
